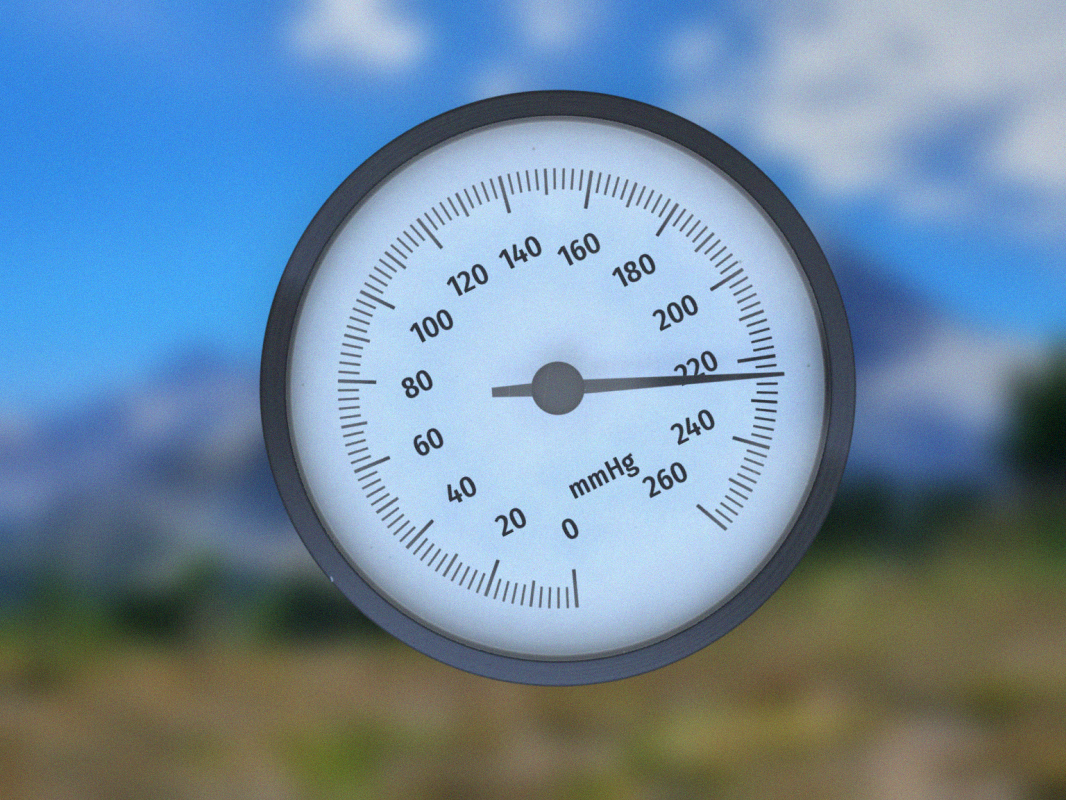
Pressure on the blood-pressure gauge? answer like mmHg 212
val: mmHg 224
